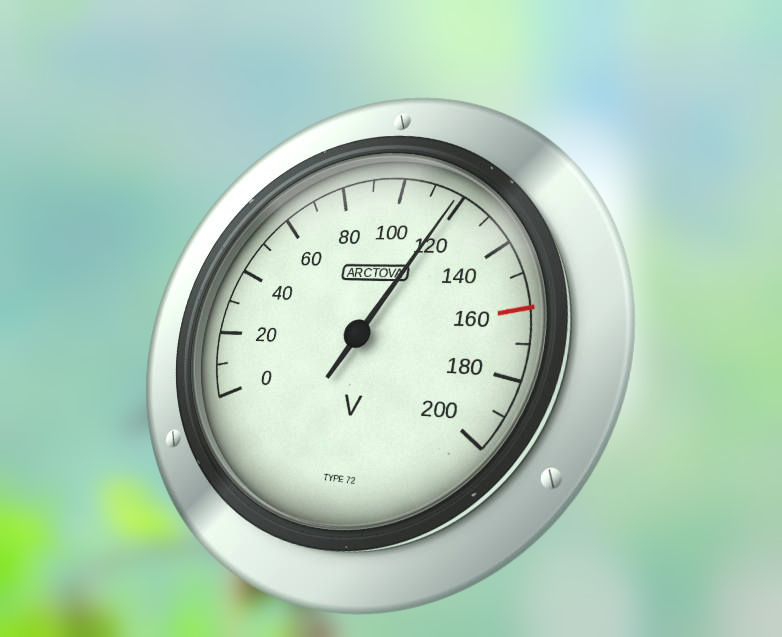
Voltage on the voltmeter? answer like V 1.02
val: V 120
